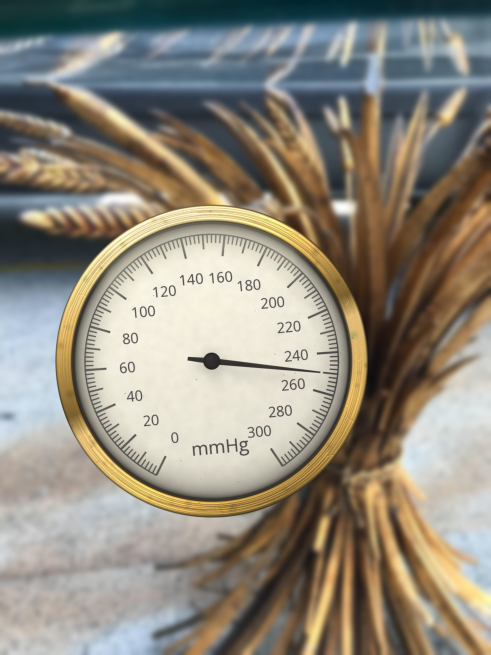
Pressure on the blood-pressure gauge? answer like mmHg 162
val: mmHg 250
